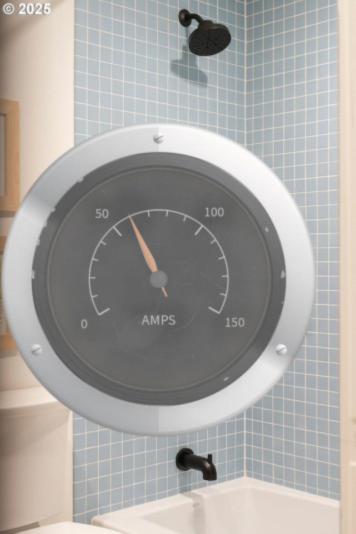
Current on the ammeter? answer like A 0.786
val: A 60
